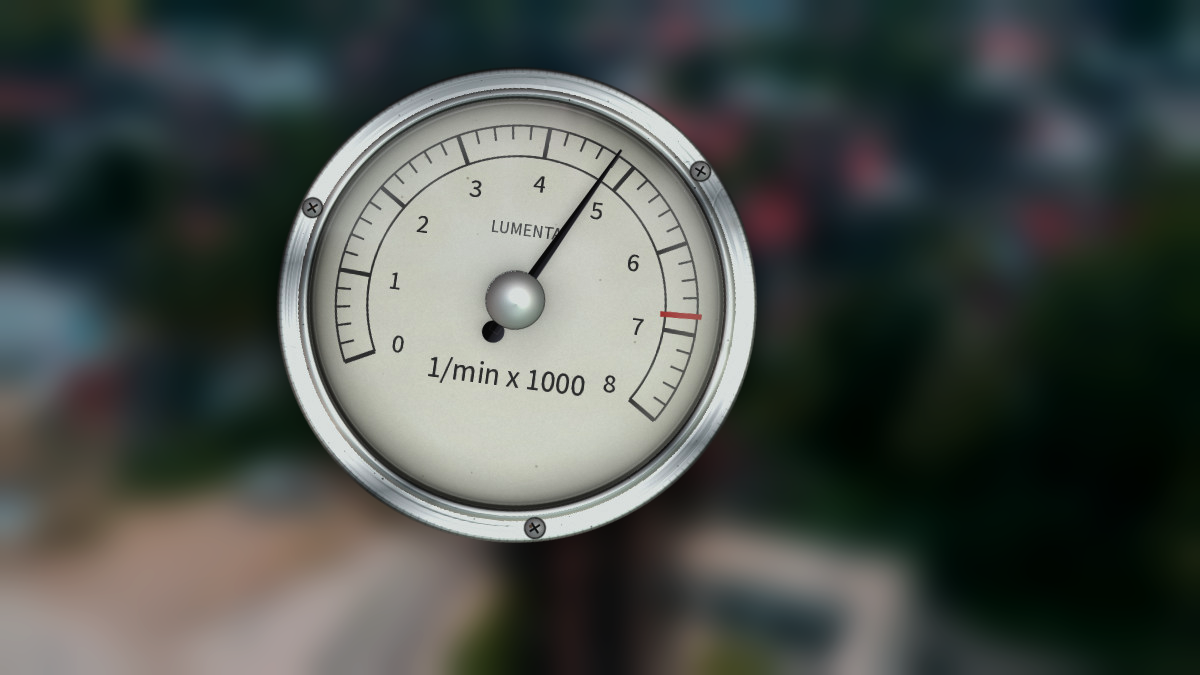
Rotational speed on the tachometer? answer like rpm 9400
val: rpm 4800
